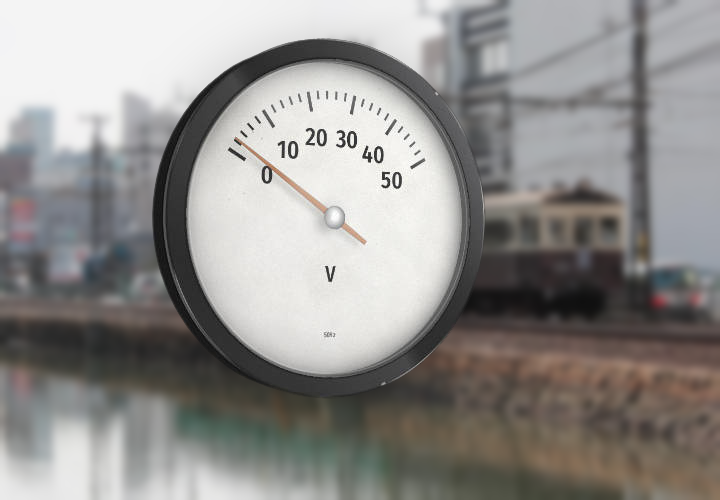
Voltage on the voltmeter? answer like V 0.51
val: V 2
